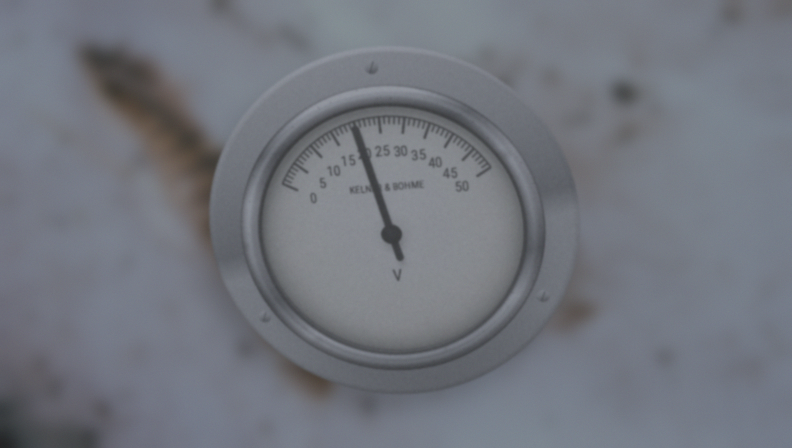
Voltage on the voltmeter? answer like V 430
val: V 20
